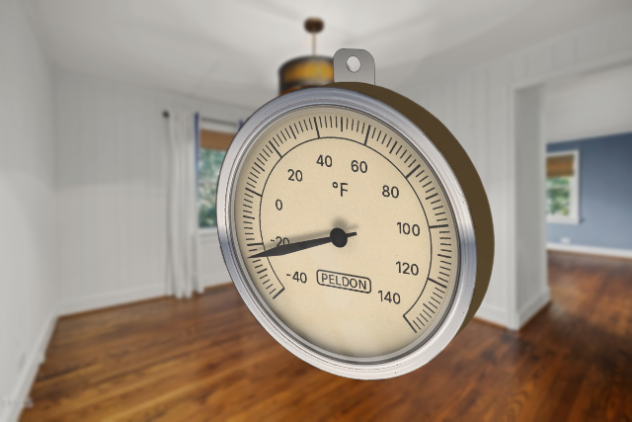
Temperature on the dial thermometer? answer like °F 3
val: °F -24
